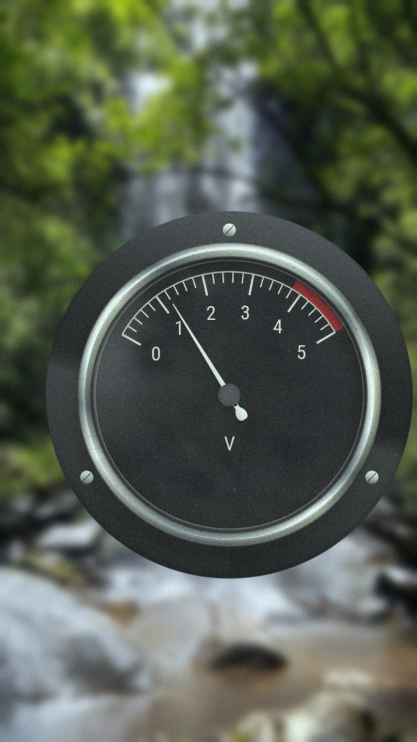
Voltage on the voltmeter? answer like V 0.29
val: V 1.2
